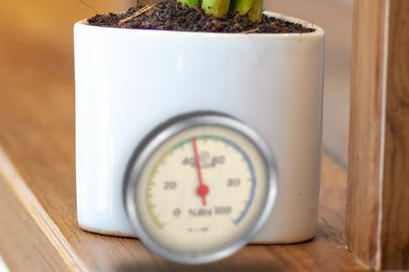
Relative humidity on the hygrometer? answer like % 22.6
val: % 45
